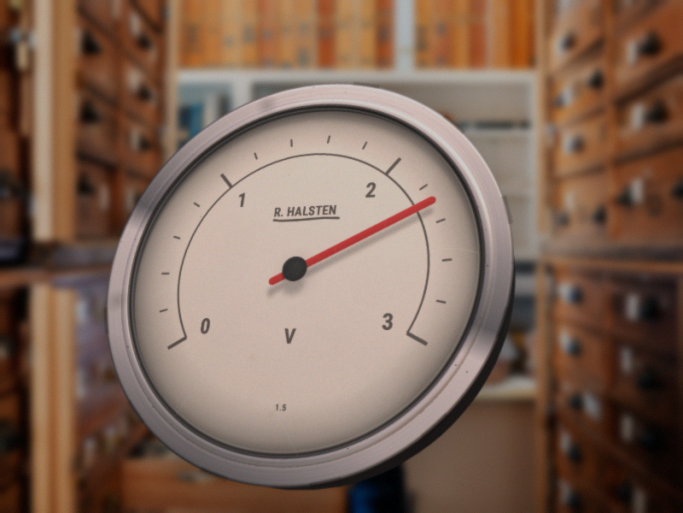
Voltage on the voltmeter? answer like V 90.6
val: V 2.3
